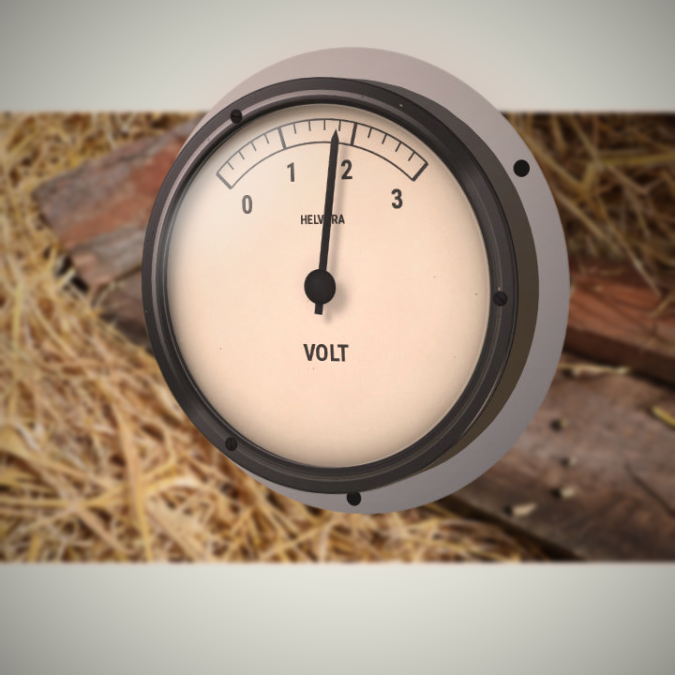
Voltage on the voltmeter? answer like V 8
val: V 1.8
